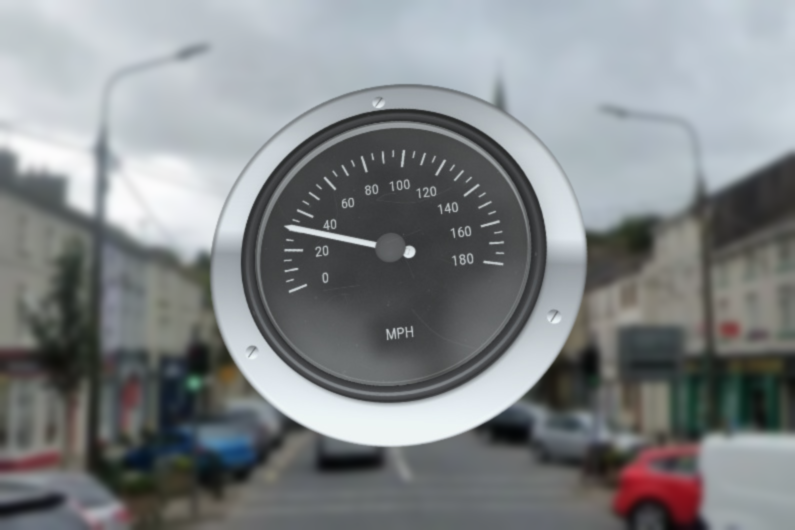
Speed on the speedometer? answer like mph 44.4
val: mph 30
